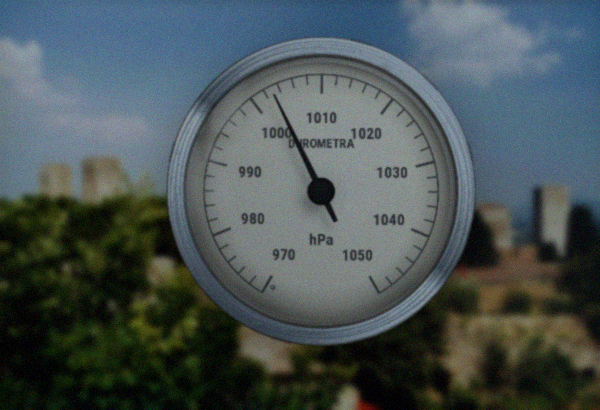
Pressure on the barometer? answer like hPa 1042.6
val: hPa 1003
